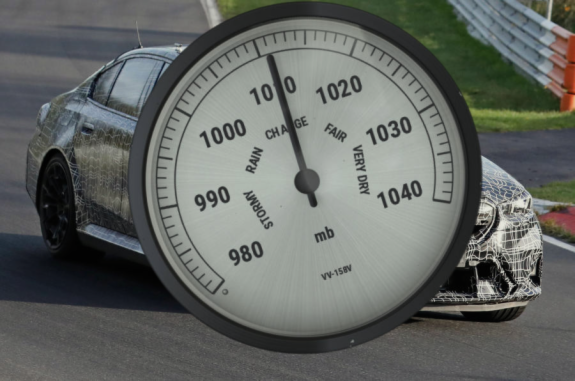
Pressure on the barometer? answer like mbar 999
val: mbar 1011
